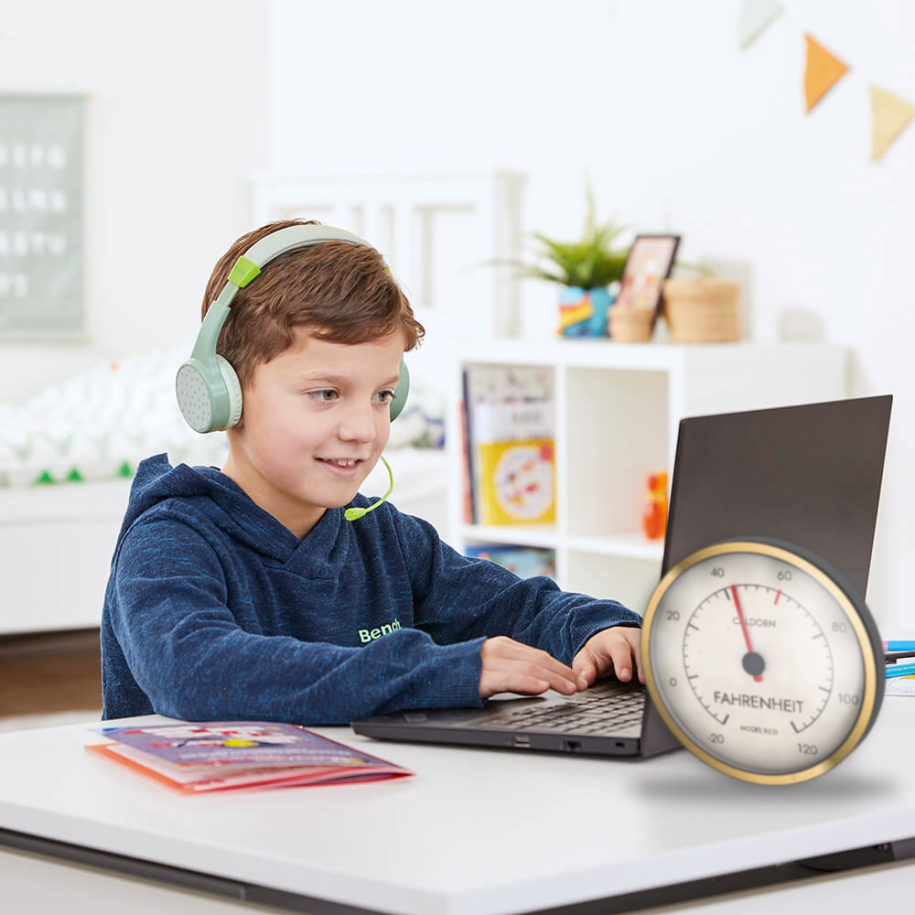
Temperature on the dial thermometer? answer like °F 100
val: °F 44
